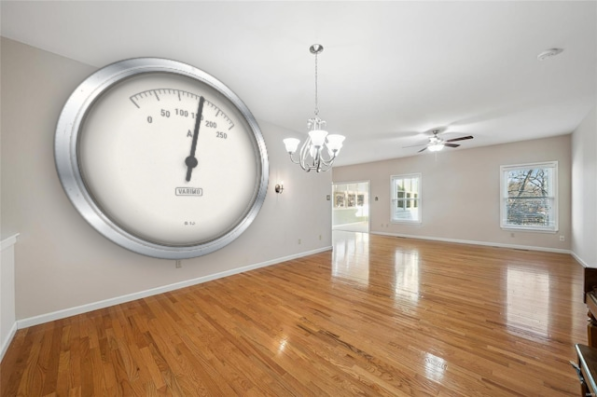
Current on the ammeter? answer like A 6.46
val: A 150
